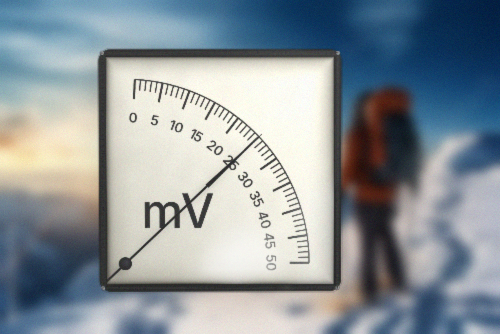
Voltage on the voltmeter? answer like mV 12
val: mV 25
